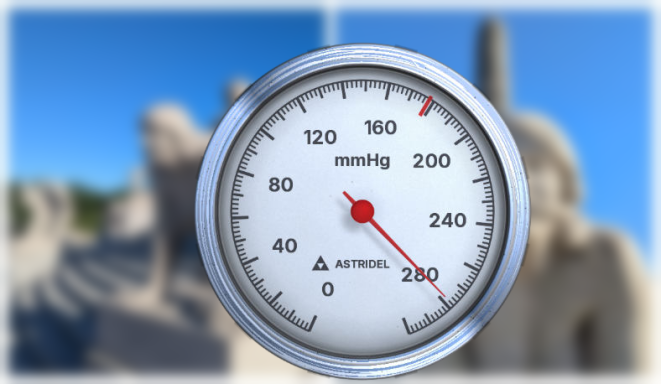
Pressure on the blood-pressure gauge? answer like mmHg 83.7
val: mmHg 278
